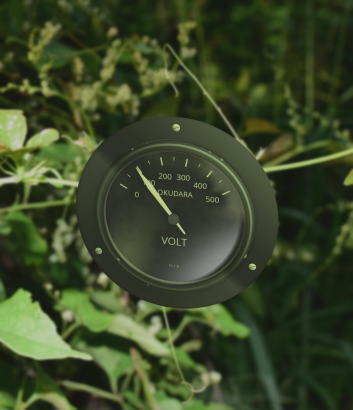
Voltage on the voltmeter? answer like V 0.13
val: V 100
